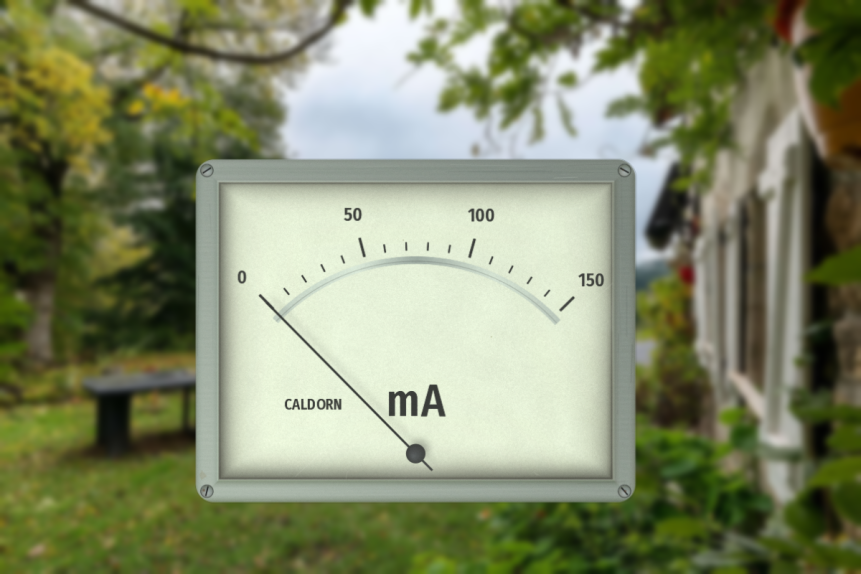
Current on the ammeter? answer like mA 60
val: mA 0
